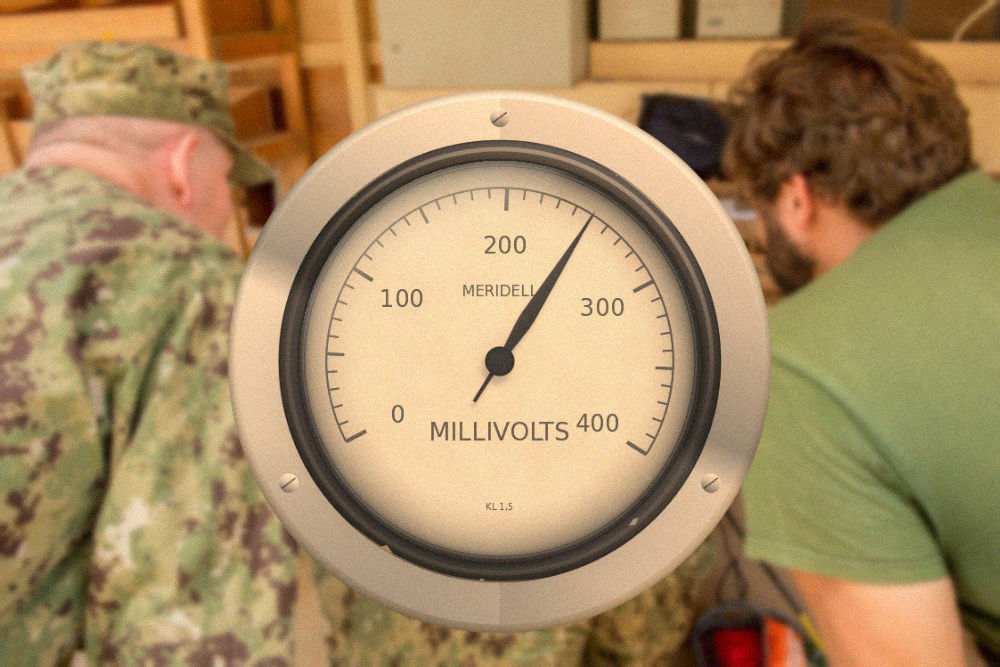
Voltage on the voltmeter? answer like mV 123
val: mV 250
